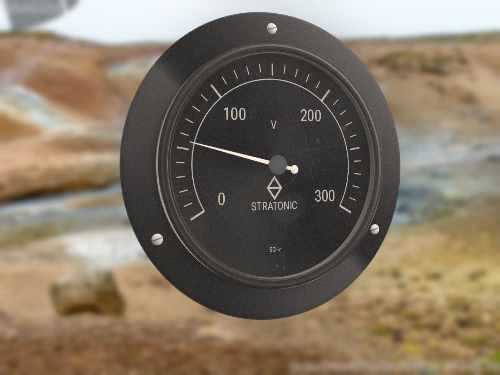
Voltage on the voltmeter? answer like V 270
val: V 55
